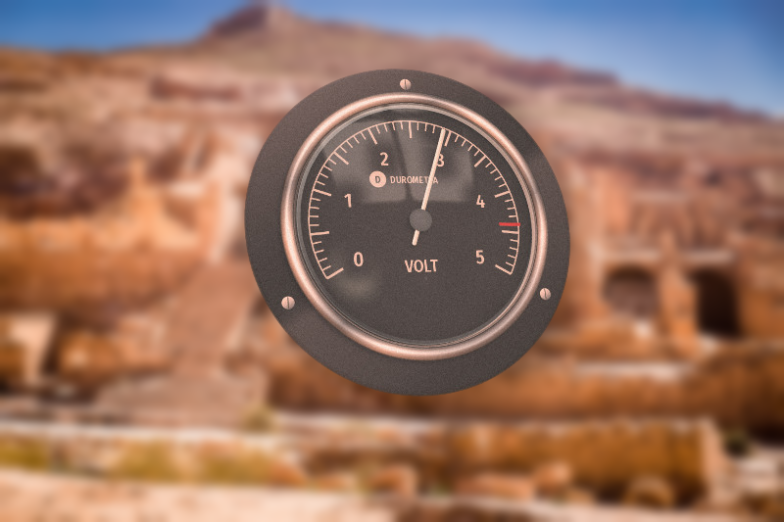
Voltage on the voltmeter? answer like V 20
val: V 2.9
